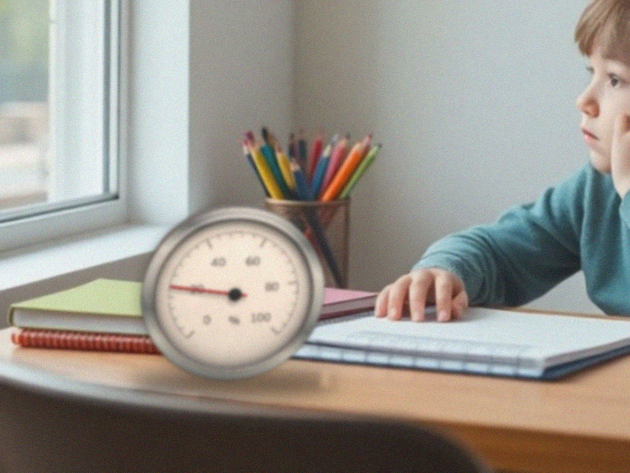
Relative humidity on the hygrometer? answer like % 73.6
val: % 20
